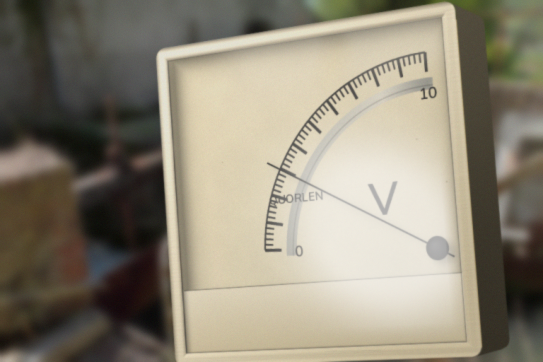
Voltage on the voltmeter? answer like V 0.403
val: V 3
